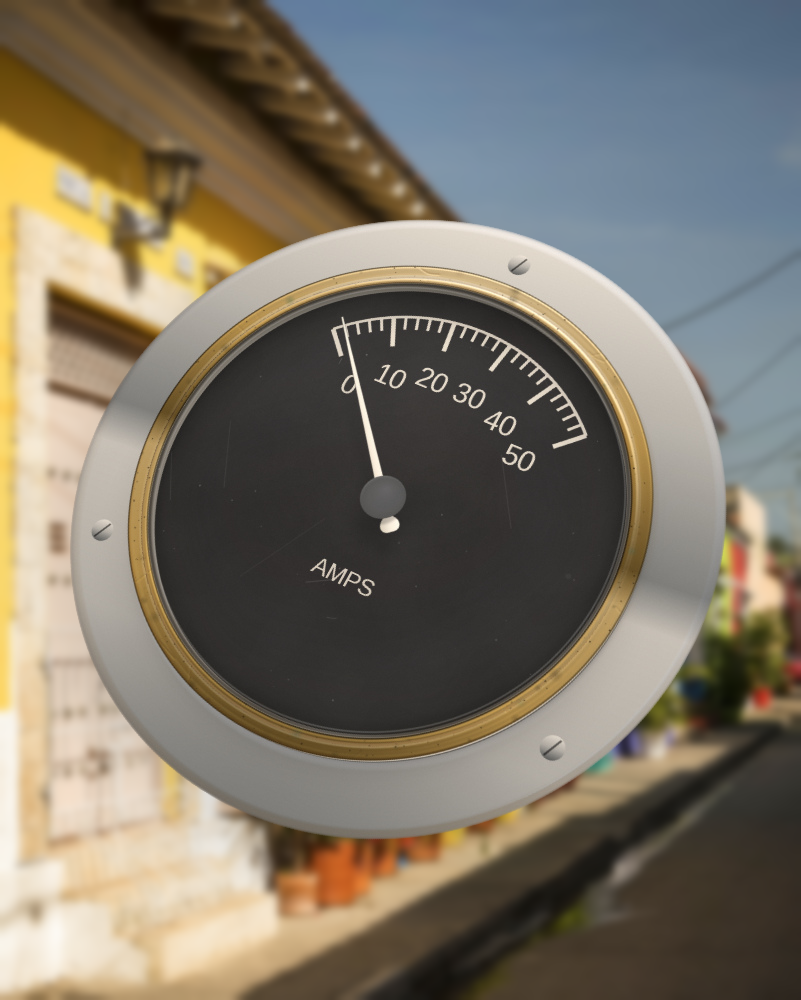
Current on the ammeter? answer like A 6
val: A 2
